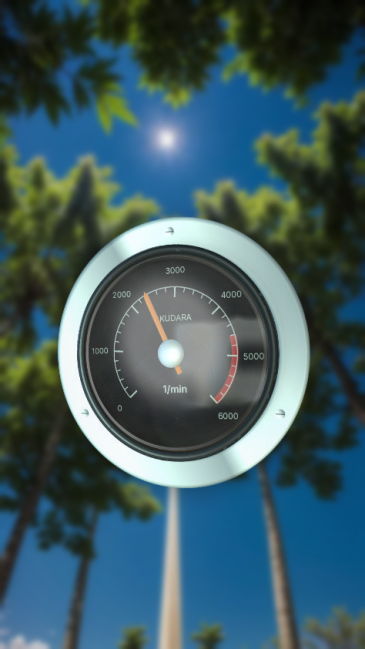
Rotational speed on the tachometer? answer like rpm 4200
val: rpm 2400
